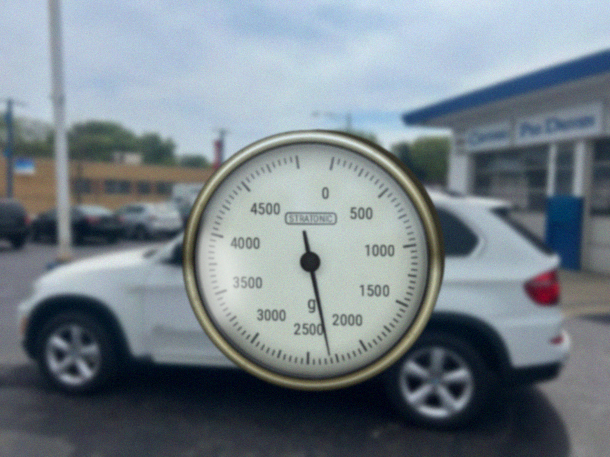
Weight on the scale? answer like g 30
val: g 2300
